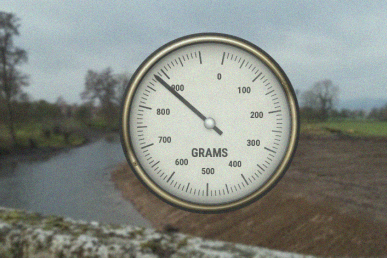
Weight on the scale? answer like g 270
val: g 880
